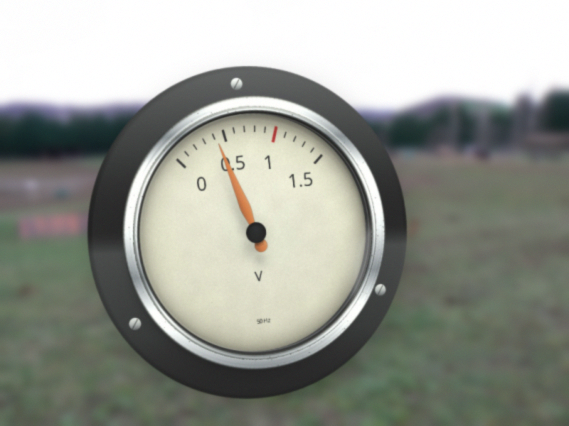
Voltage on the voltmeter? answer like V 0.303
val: V 0.4
